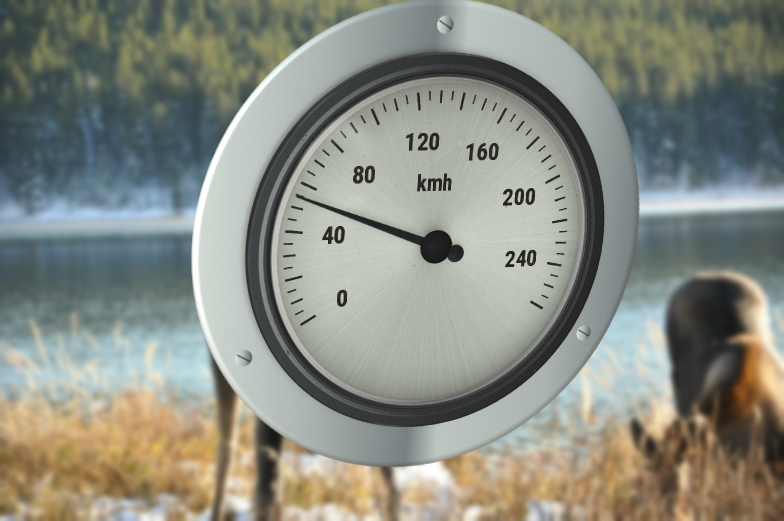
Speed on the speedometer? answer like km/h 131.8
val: km/h 55
